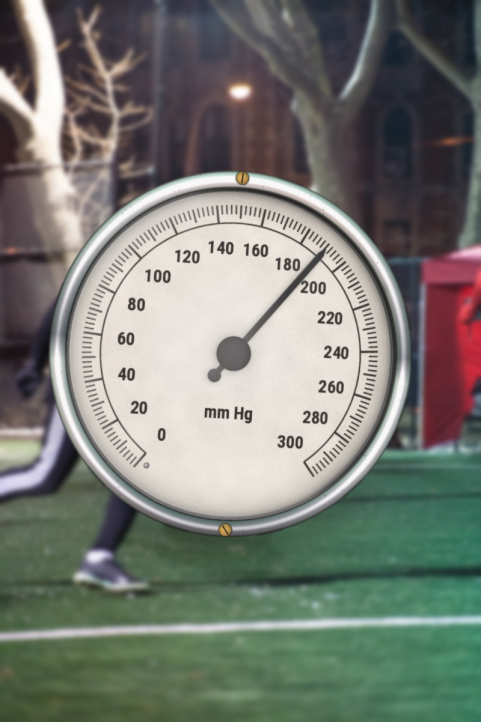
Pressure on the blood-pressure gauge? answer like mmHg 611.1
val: mmHg 190
